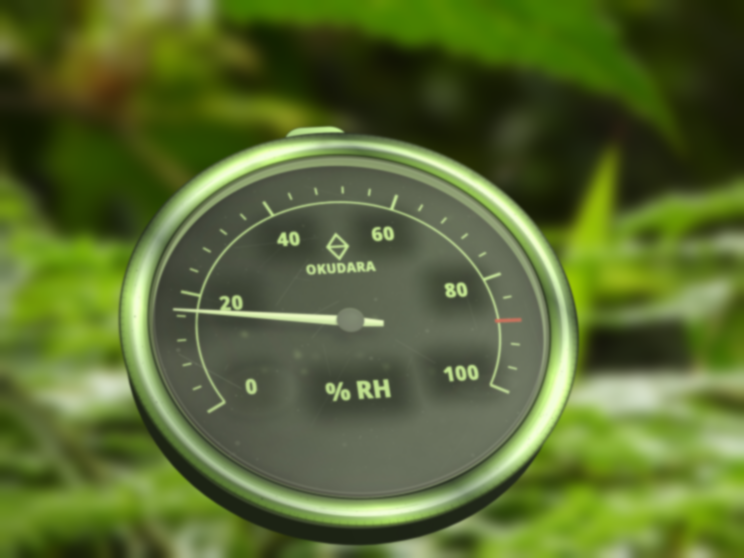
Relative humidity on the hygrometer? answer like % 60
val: % 16
